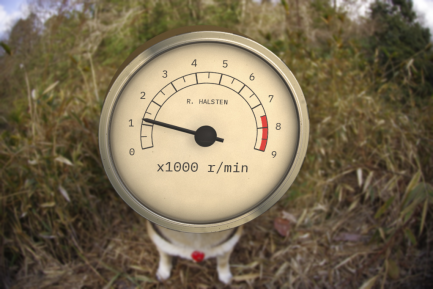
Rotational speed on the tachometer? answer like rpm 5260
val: rpm 1250
